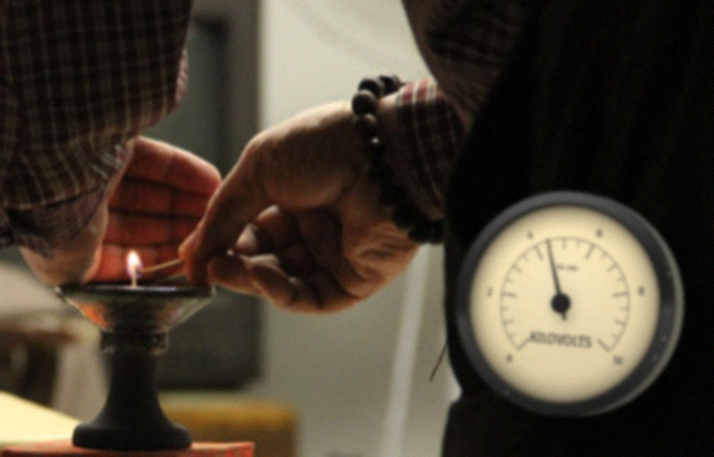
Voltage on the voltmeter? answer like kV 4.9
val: kV 4.5
